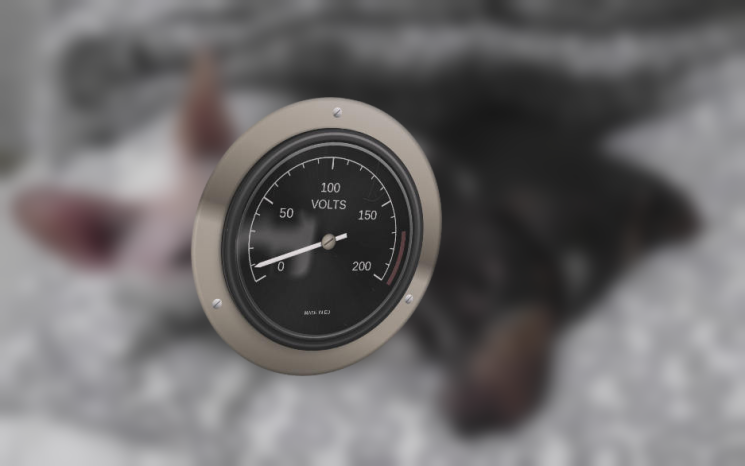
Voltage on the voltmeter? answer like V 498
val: V 10
